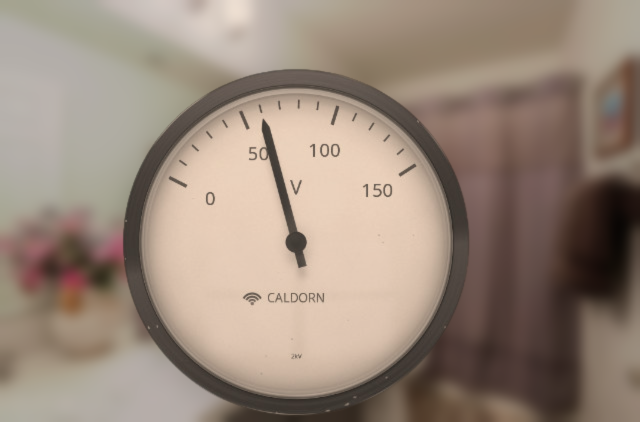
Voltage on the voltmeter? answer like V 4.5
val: V 60
